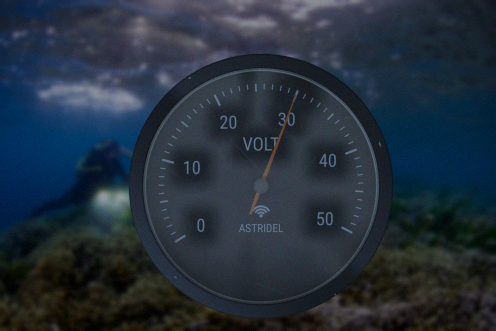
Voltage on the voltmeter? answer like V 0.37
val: V 30
